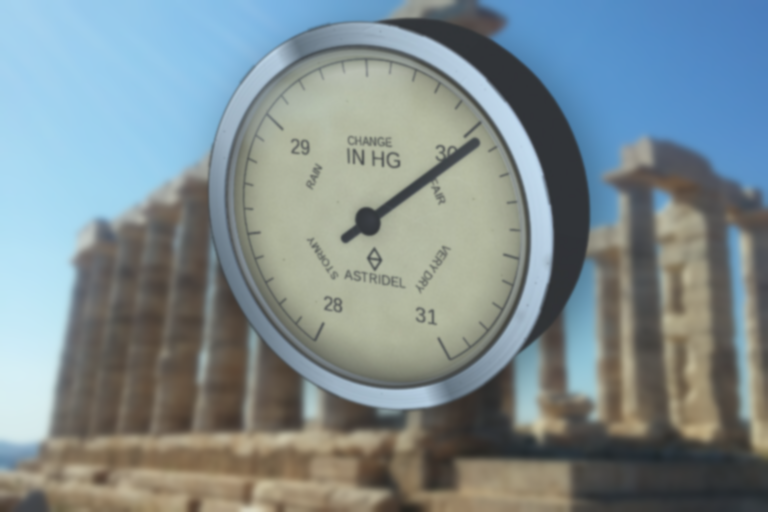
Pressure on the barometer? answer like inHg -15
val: inHg 30.05
